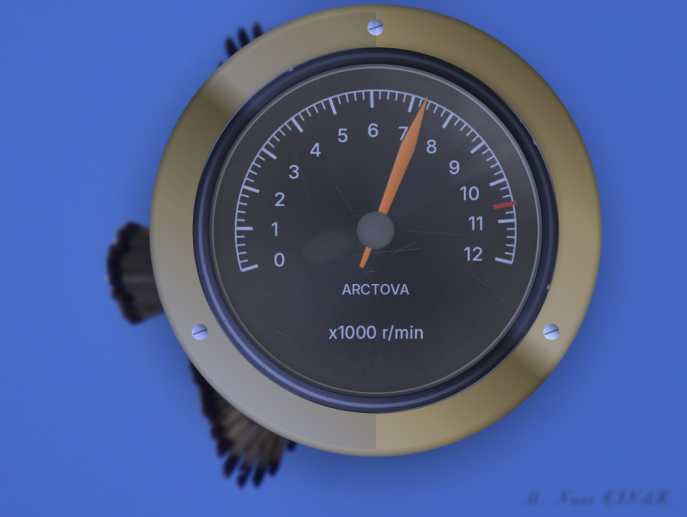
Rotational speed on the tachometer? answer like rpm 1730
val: rpm 7300
